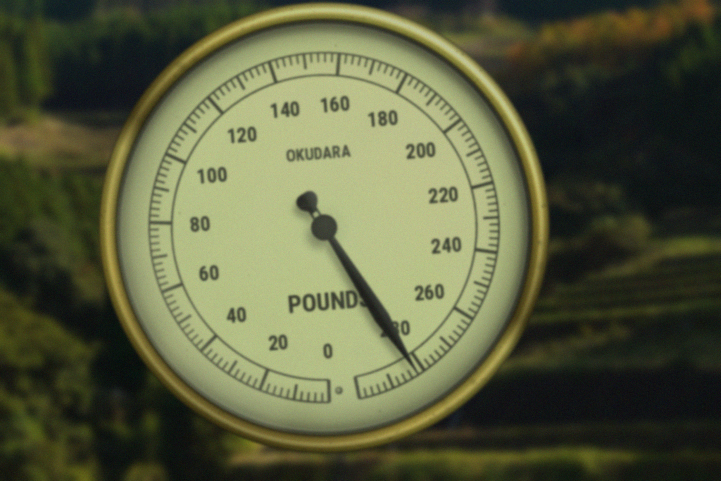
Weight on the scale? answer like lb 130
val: lb 282
